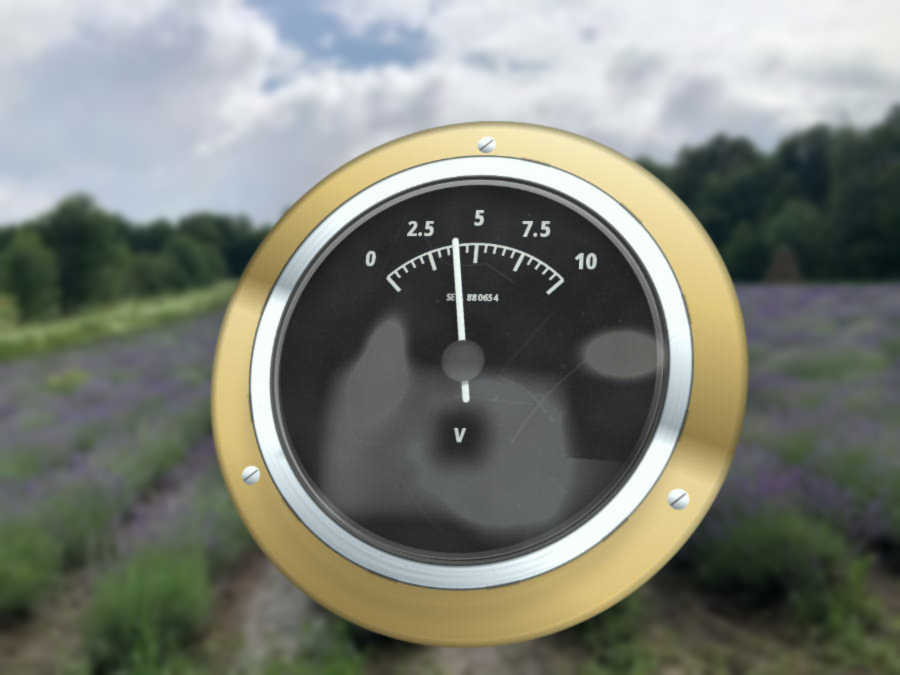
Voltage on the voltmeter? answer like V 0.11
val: V 4
